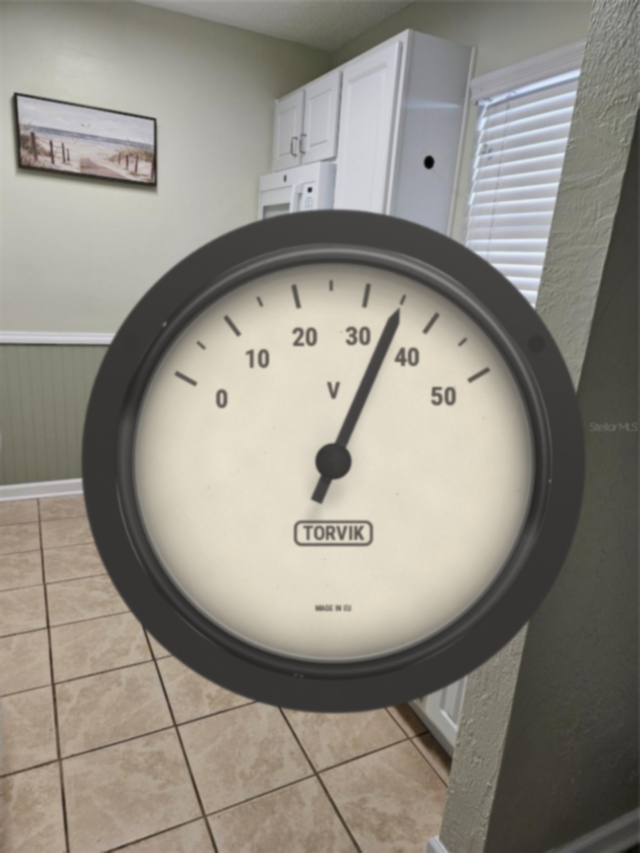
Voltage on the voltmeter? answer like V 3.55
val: V 35
